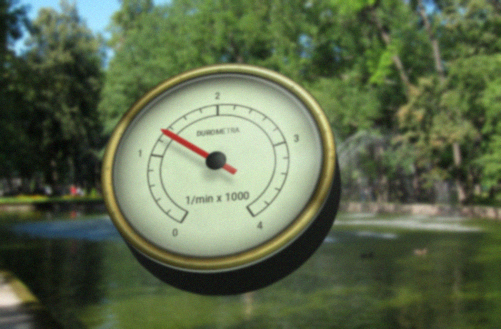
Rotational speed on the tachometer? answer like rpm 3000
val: rpm 1300
